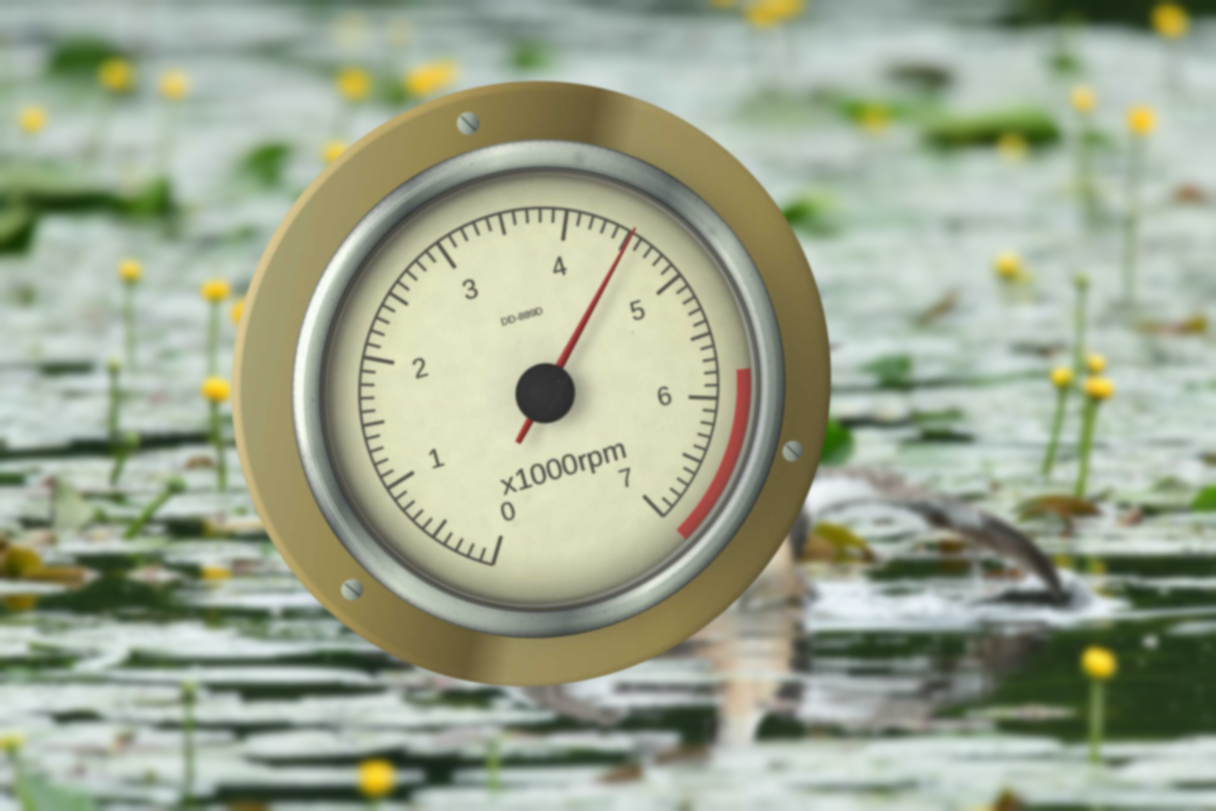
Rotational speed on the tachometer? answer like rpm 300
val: rpm 4500
